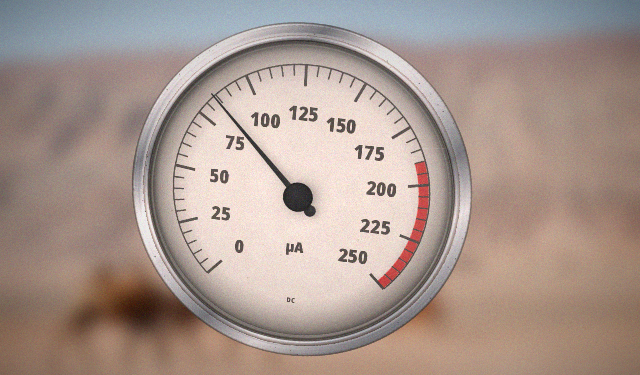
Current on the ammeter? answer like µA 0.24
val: µA 85
